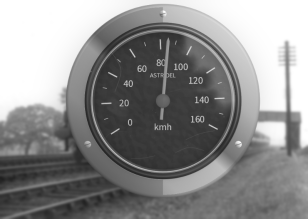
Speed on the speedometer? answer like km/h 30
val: km/h 85
